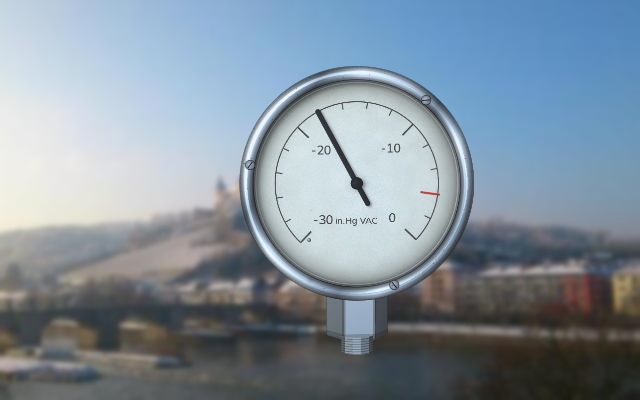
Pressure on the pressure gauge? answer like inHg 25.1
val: inHg -18
